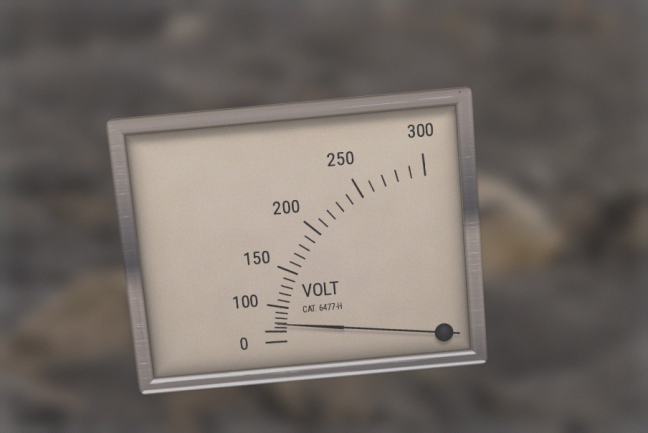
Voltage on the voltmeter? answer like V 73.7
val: V 70
